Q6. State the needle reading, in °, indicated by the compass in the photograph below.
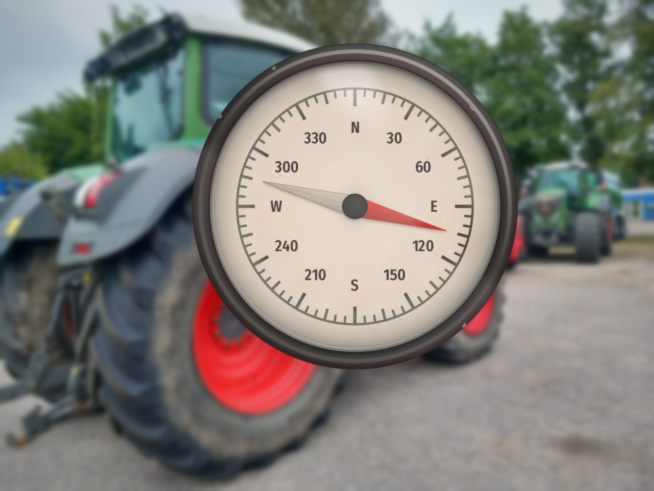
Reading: 105 °
